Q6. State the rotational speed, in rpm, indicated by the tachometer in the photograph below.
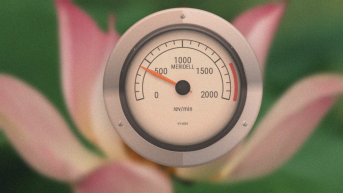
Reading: 400 rpm
